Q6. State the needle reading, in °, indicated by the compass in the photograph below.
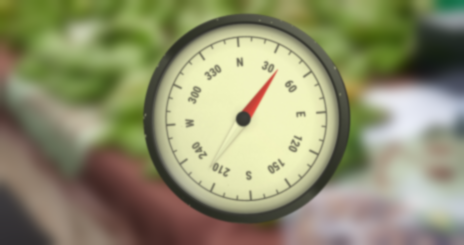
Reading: 40 °
